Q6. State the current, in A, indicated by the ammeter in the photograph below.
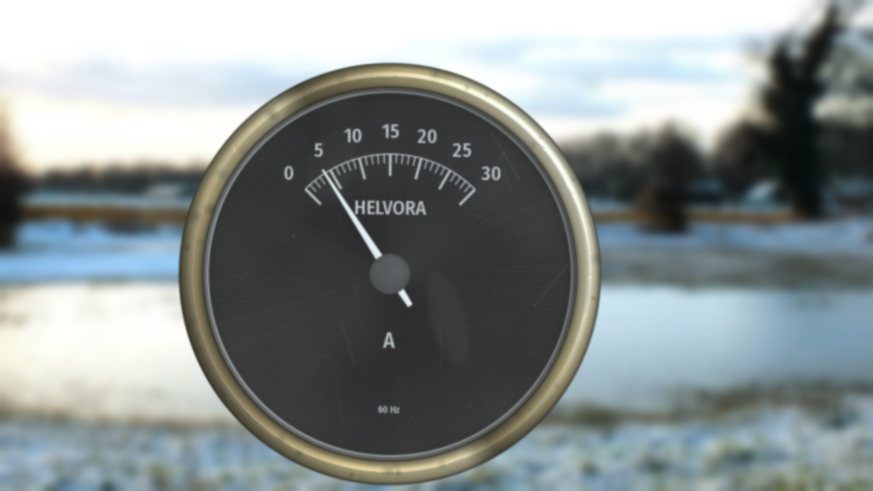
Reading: 4 A
